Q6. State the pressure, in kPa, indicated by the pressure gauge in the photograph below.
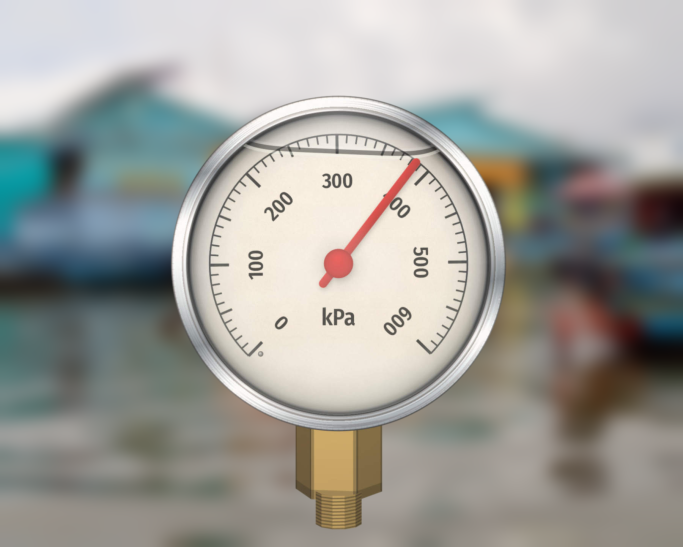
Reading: 385 kPa
